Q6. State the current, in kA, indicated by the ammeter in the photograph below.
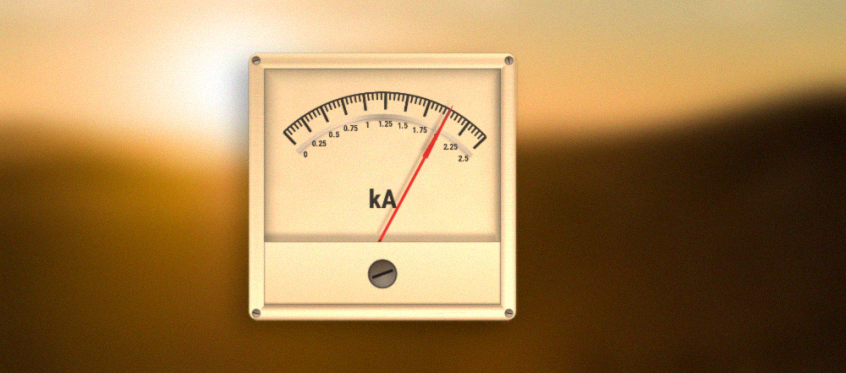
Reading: 2 kA
